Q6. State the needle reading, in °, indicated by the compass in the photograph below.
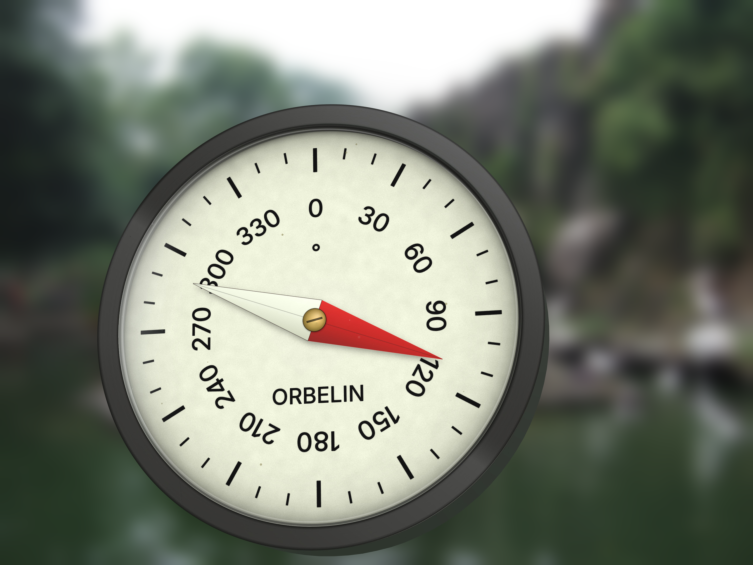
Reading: 110 °
